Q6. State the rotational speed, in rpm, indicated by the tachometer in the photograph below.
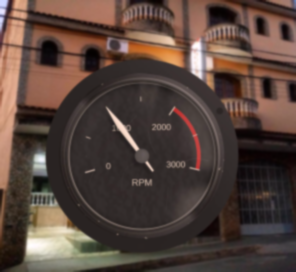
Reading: 1000 rpm
